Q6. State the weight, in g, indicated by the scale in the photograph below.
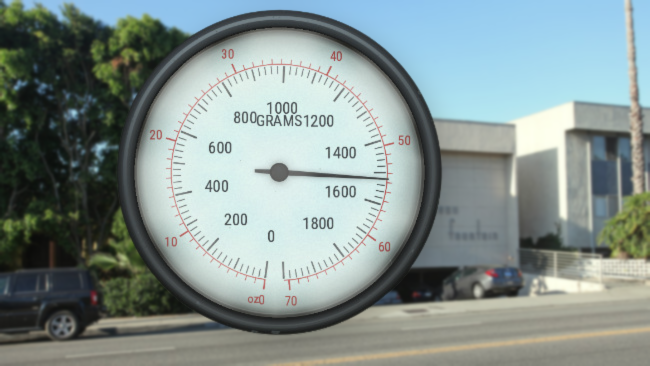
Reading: 1520 g
